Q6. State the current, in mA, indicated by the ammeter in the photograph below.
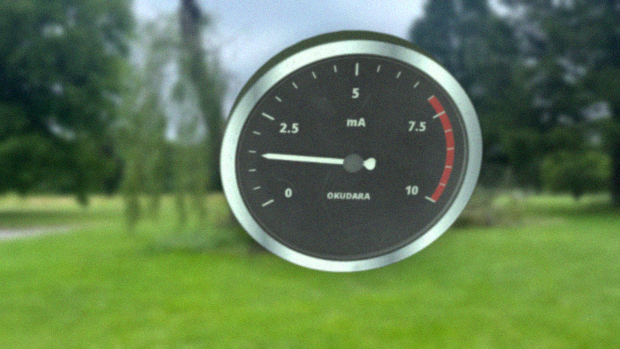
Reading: 1.5 mA
